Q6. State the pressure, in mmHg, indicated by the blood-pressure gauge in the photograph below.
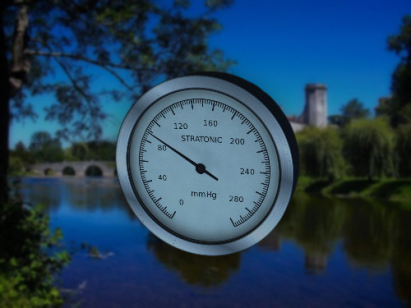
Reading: 90 mmHg
